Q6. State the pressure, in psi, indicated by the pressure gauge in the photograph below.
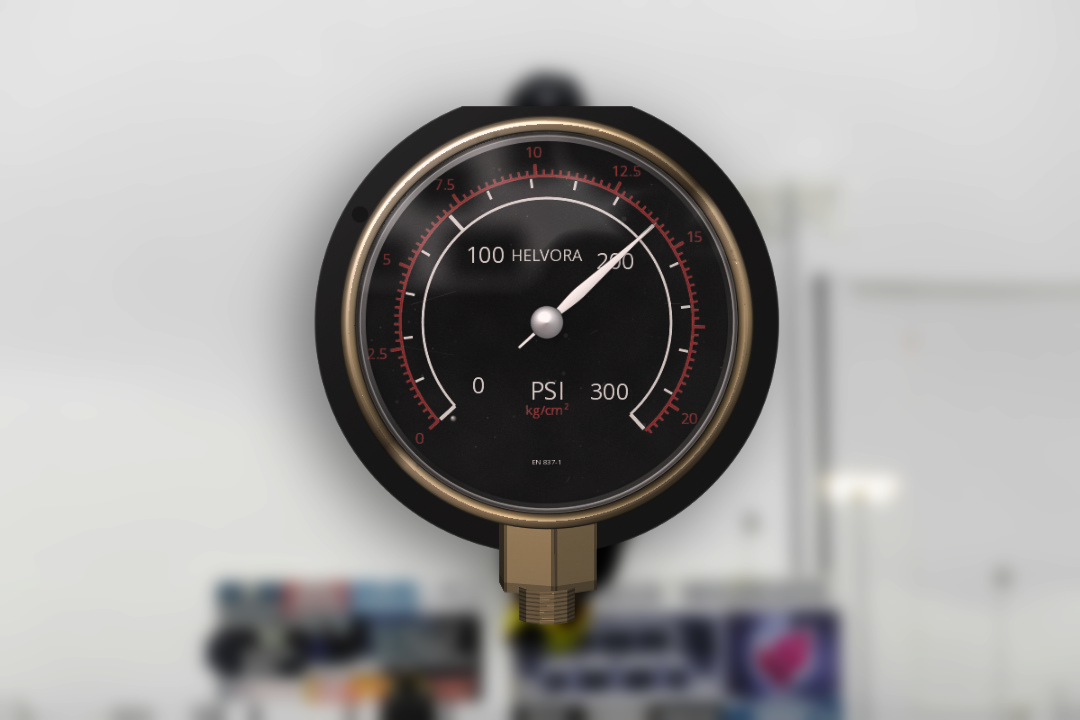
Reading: 200 psi
